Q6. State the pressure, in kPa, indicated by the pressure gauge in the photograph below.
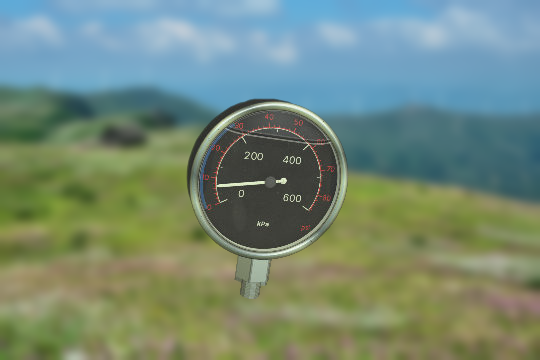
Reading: 50 kPa
